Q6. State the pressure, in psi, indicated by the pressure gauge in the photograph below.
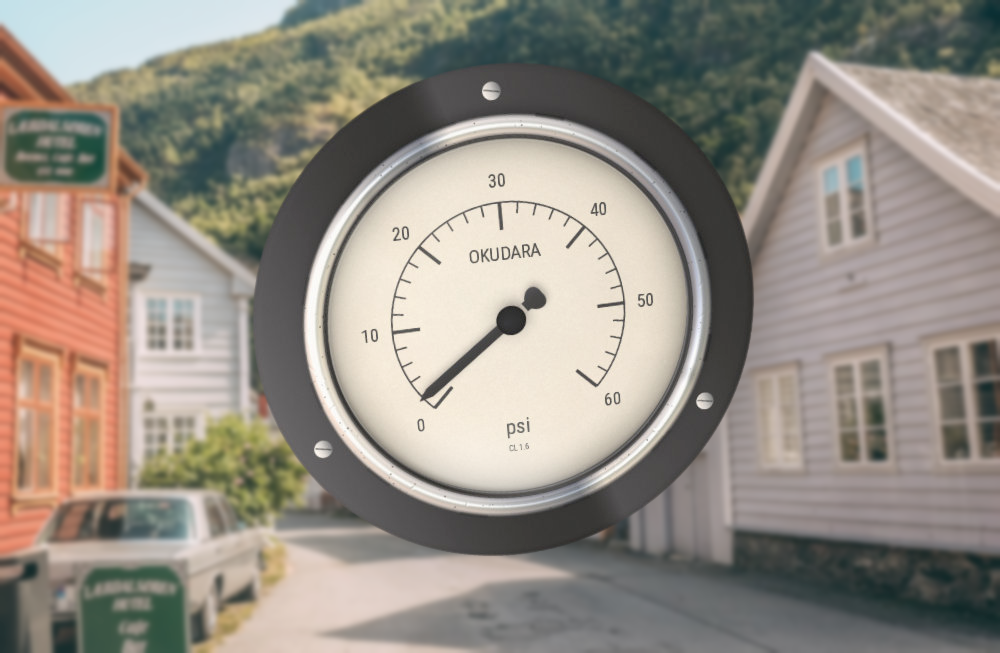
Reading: 2 psi
